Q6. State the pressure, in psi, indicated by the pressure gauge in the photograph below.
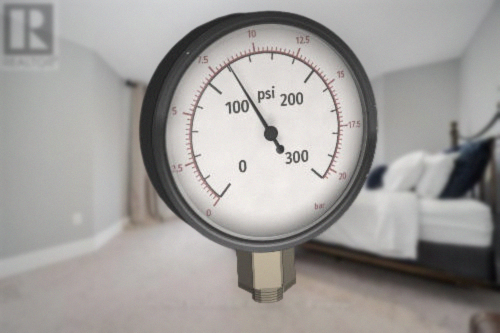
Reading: 120 psi
